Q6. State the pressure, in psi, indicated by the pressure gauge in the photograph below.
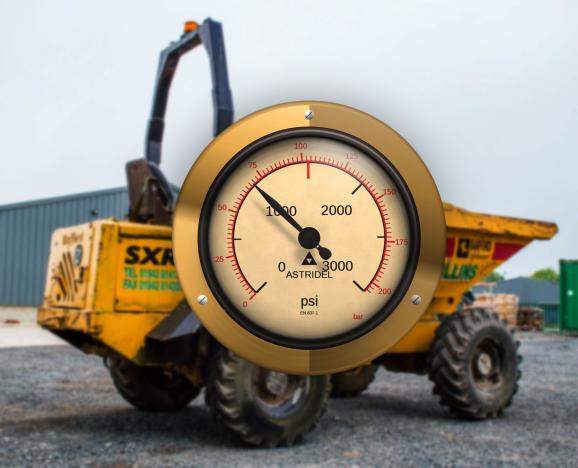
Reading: 1000 psi
